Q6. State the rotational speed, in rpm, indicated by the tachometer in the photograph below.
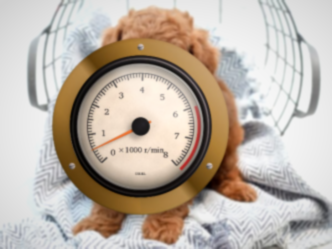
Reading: 500 rpm
